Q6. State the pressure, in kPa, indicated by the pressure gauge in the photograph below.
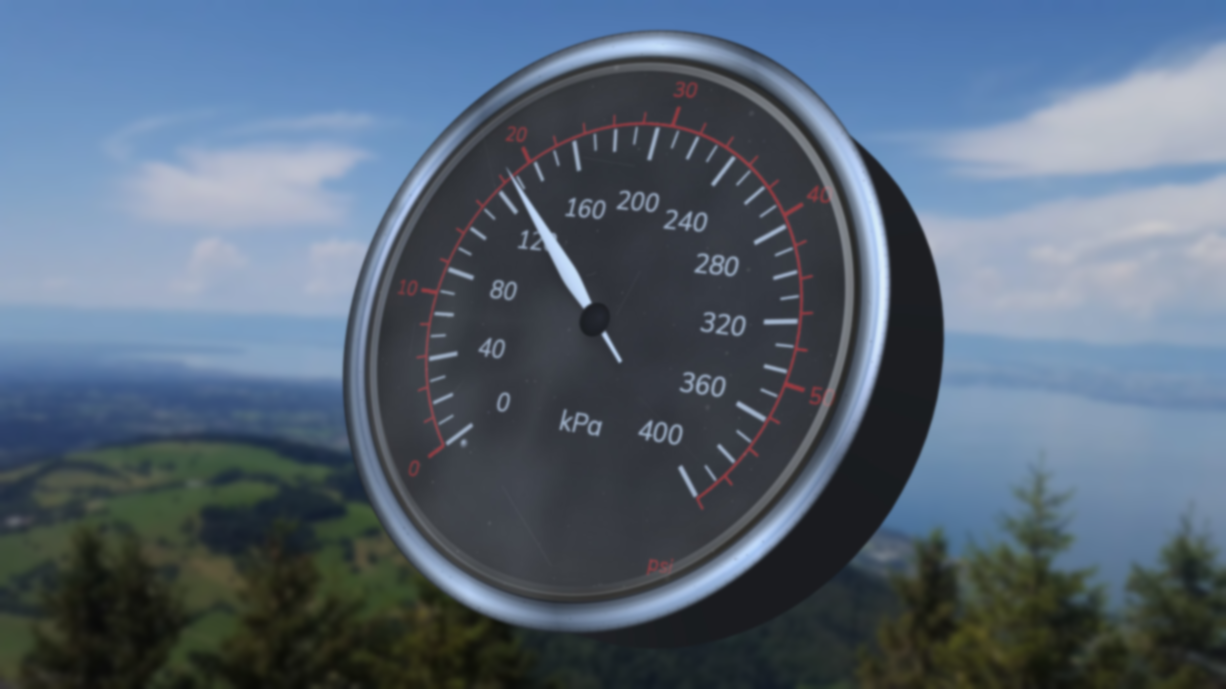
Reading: 130 kPa
